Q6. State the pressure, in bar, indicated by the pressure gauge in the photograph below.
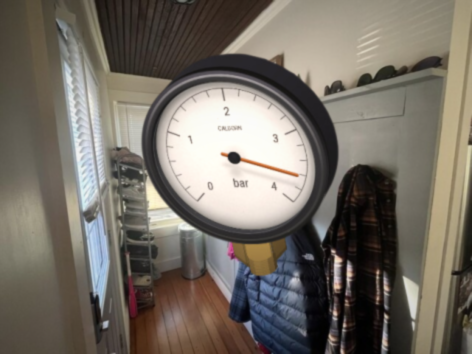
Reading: 3.6 bar
